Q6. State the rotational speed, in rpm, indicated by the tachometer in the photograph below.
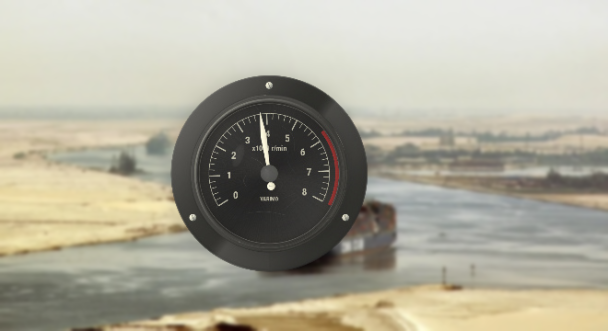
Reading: 3800 rpm
